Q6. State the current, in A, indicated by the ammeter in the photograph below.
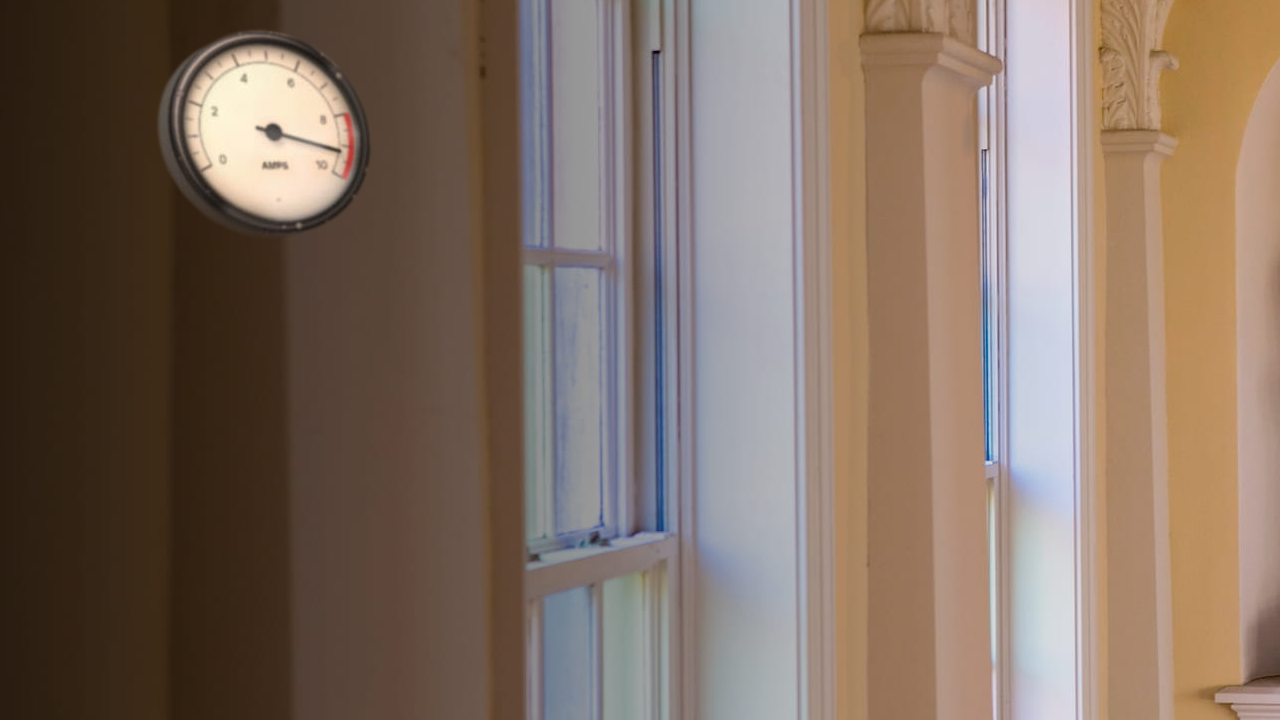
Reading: 9.25 A
